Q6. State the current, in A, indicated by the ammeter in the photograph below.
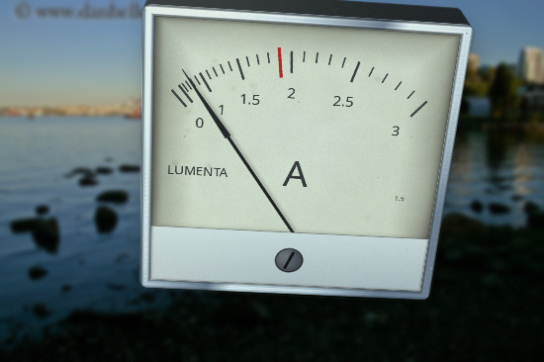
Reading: 0.8 A
